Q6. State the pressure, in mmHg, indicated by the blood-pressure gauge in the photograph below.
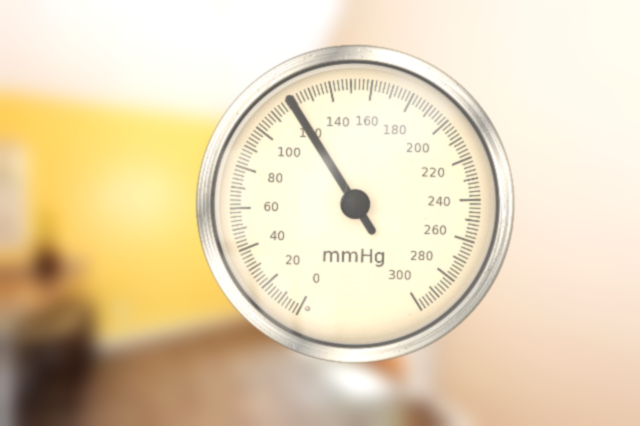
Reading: 120 mmHg
